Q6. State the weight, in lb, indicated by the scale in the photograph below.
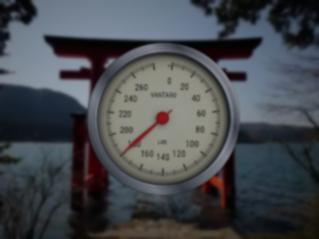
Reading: 180 lb
